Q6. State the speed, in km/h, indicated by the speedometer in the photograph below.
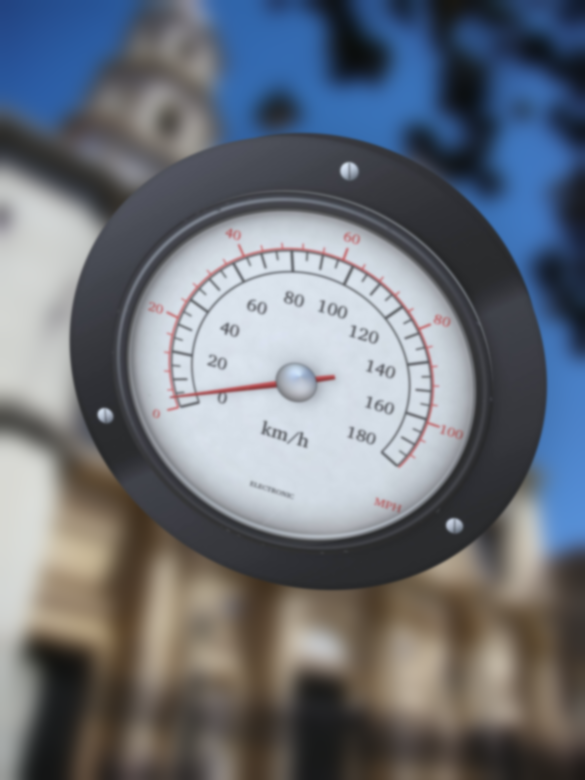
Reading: 5 km/h
